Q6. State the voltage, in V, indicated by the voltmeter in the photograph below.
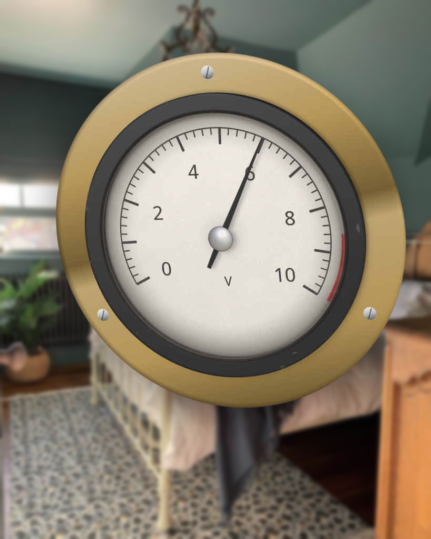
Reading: 6 V
